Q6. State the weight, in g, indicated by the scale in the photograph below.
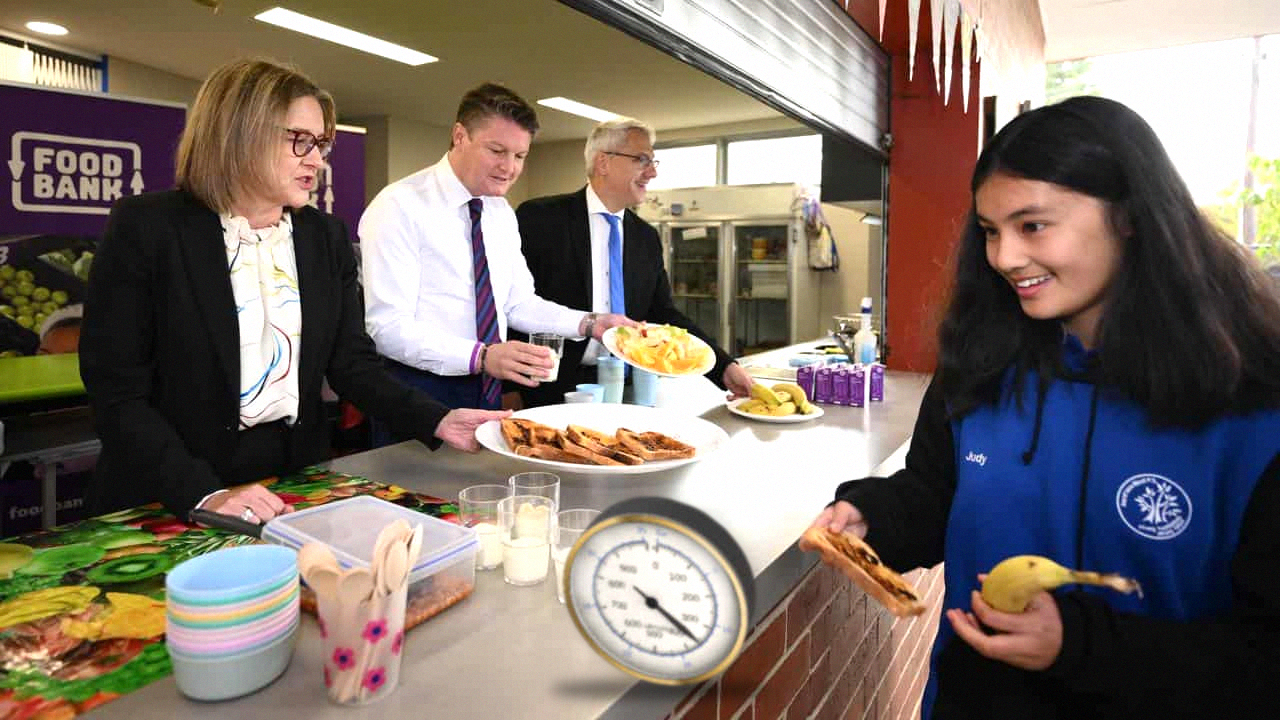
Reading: 350 g
